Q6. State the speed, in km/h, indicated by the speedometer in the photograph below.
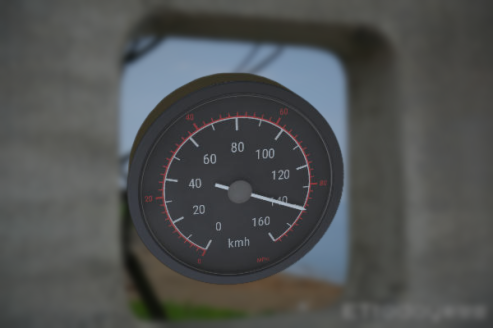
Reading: 140 km/h
